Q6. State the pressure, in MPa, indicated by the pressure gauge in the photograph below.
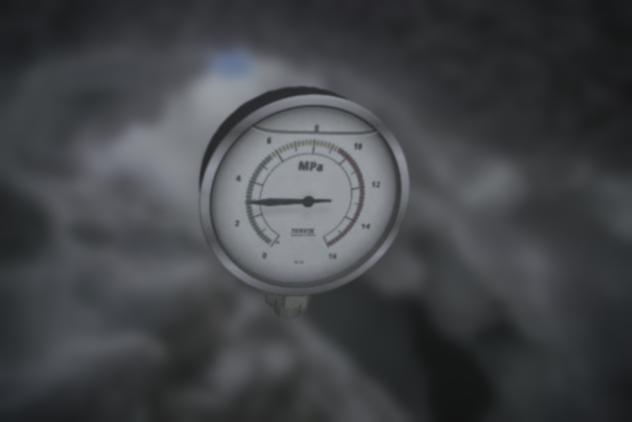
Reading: 3 MPa
